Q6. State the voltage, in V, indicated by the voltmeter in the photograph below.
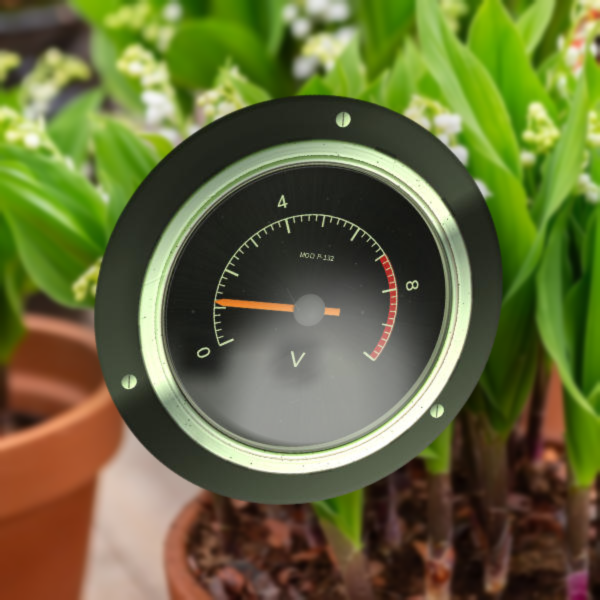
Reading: 1.2 V
